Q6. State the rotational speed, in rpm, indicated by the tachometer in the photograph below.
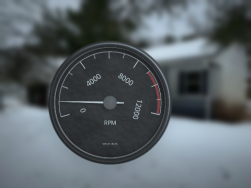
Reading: 1000 rpm
